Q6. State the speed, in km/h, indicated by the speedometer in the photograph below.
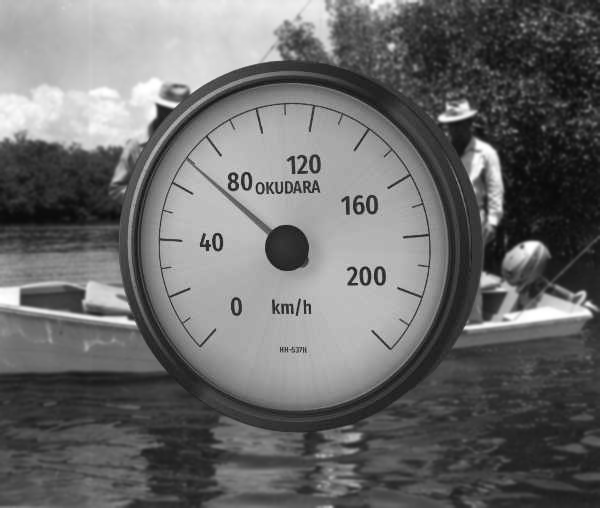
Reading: 70 km/h
